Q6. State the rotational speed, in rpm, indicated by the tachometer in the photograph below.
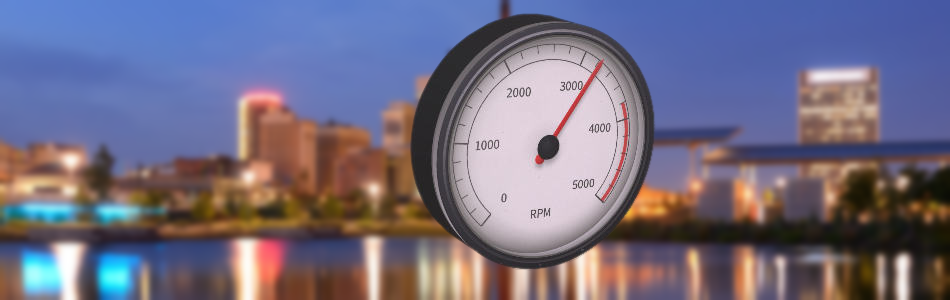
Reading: 3200 rpm
